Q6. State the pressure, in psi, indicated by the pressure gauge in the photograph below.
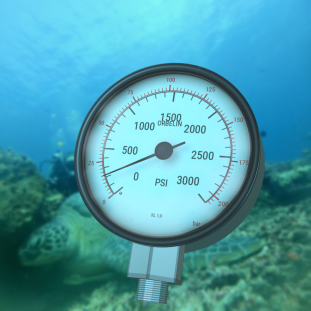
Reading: 200 psi
